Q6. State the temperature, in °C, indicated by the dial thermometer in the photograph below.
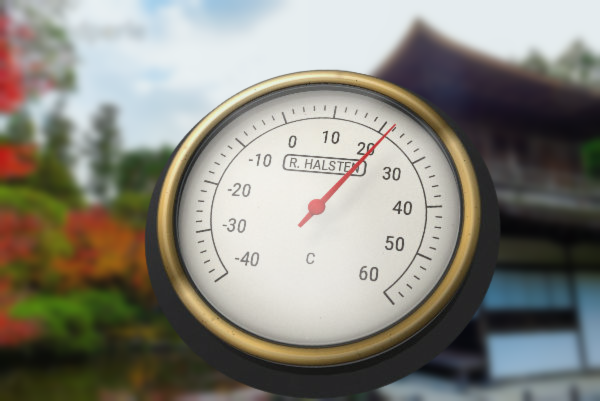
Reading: 22 °C
